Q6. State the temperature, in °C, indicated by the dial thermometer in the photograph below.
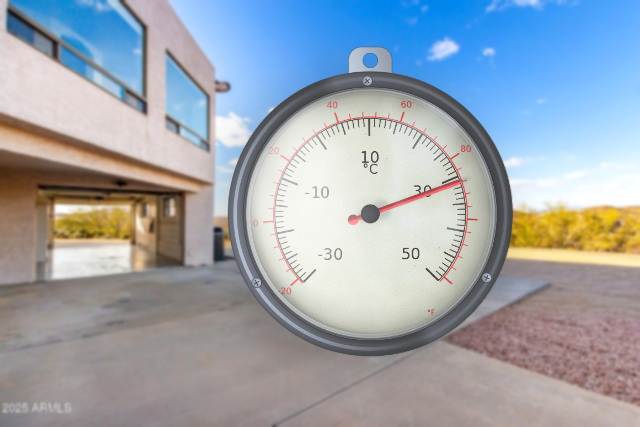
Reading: 31 °C
